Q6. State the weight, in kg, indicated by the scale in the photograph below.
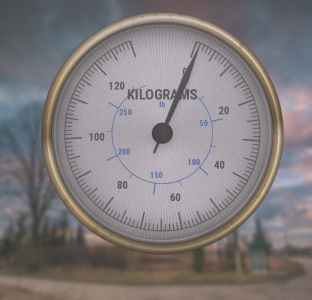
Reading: 1 kg
